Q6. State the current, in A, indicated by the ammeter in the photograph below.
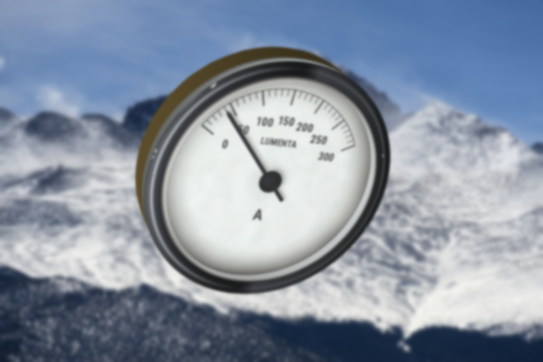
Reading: 40 A
